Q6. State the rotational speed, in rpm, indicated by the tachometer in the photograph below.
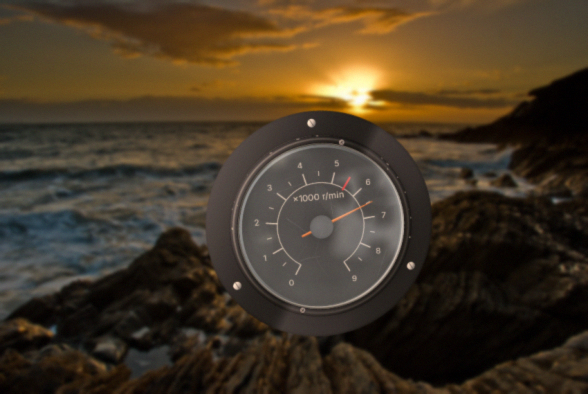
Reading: 6500 rpm
